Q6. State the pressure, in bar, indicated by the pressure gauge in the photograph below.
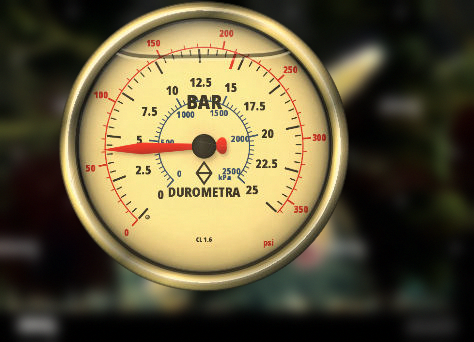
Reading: 4.25 bar
